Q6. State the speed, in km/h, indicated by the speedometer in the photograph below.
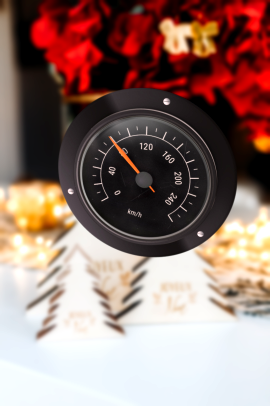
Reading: 80 km/h
